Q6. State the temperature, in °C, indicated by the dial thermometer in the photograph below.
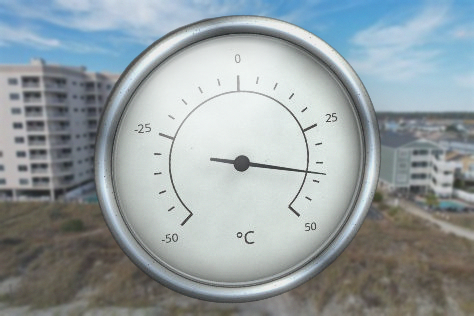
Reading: 37.5 °C
